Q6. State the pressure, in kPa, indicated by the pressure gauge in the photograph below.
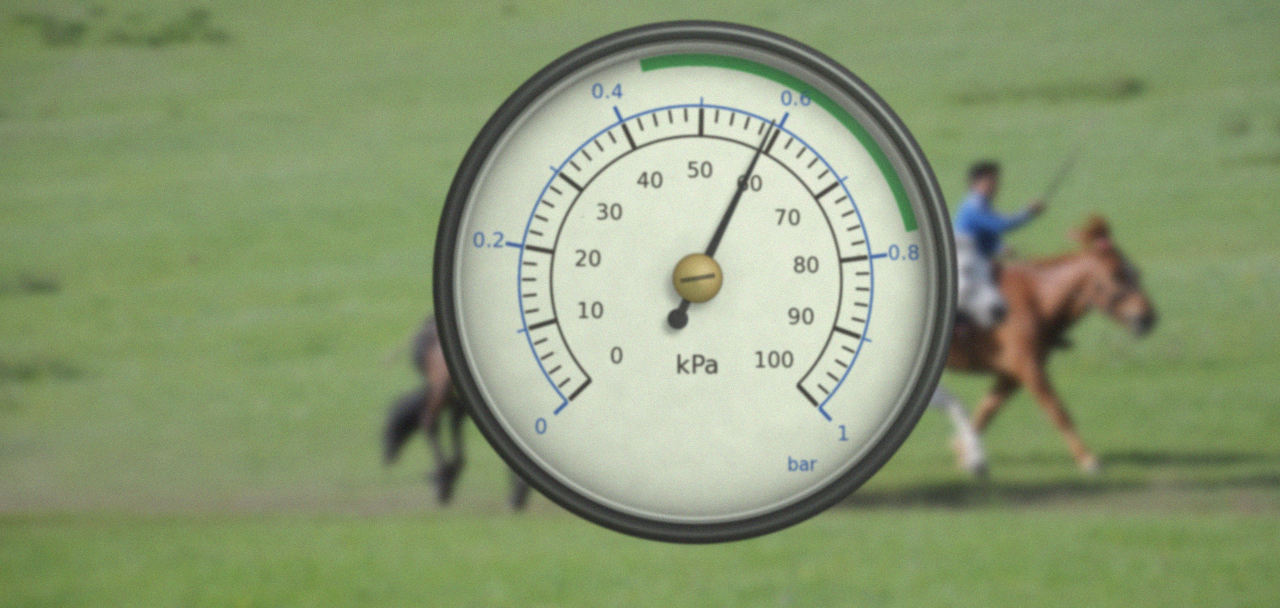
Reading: 59 kPa
